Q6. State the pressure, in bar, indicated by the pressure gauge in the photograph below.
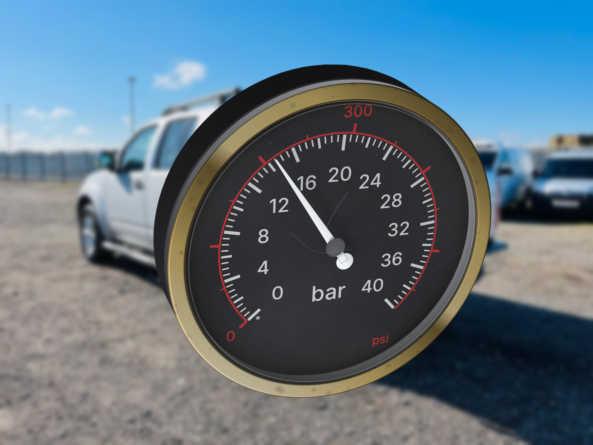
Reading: 14.5 bar
